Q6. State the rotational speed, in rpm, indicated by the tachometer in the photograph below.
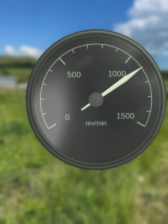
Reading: 1100 rpm
